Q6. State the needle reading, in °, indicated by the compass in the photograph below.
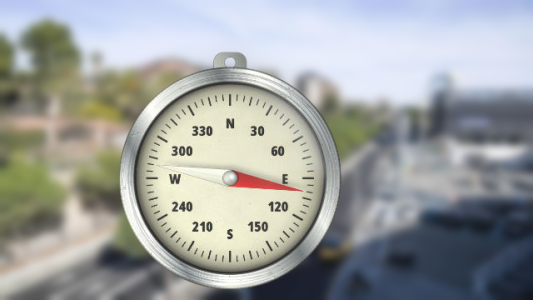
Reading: 100 °
